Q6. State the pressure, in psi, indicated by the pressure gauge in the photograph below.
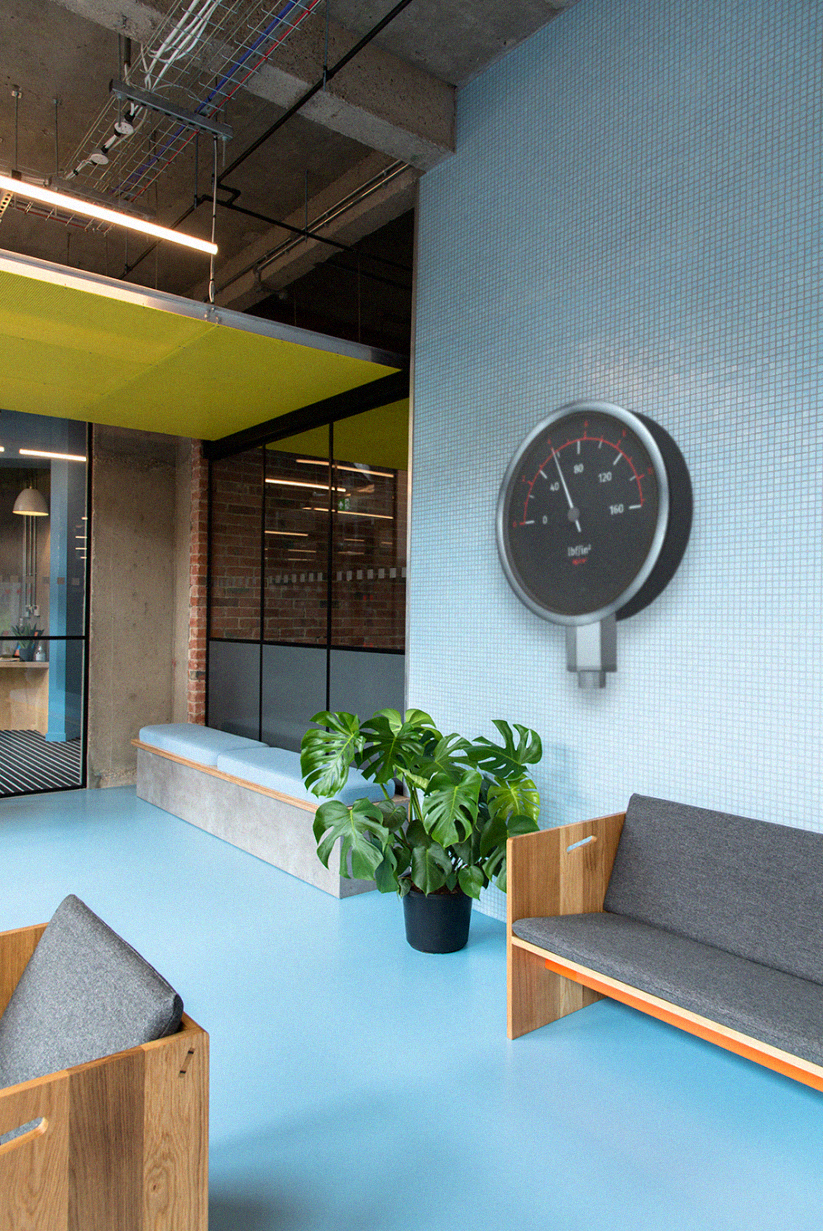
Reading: 60 psi
